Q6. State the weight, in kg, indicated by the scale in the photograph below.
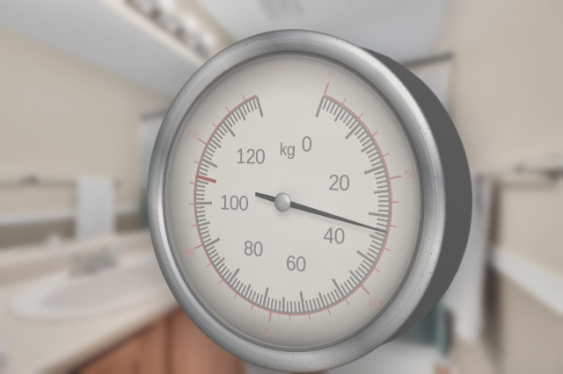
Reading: 33 kg
